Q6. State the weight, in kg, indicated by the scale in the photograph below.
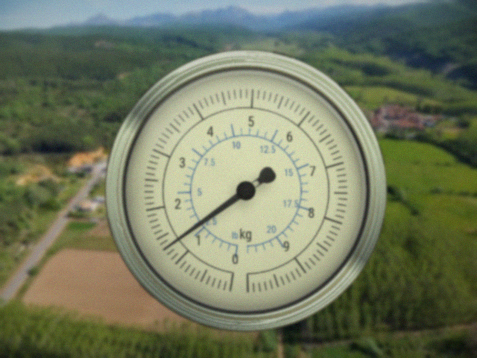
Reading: 1.3 kg
